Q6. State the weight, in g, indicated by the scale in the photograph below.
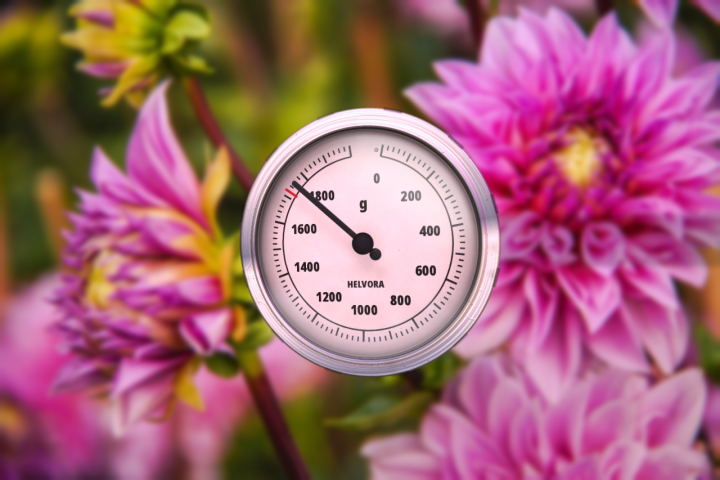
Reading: 1760 g
